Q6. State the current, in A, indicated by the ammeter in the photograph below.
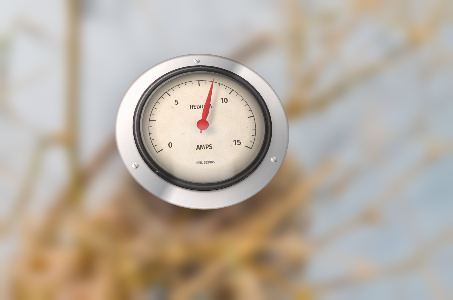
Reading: 8.5 A
